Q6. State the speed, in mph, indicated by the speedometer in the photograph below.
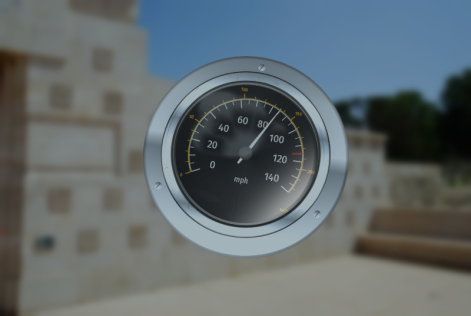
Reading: 85 mph
